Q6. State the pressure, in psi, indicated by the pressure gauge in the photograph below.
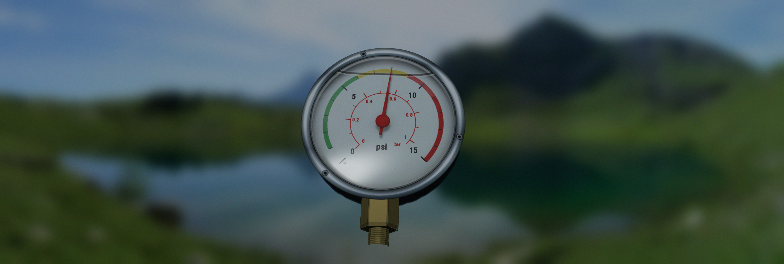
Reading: 8 psi
